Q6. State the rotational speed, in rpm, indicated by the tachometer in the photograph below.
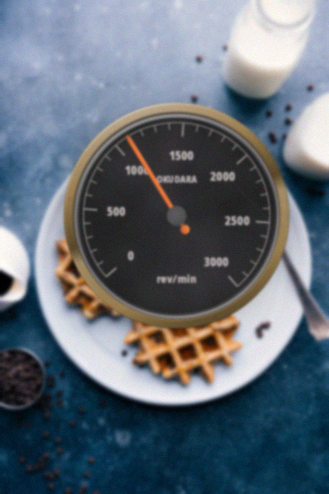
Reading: 1100 rpm
